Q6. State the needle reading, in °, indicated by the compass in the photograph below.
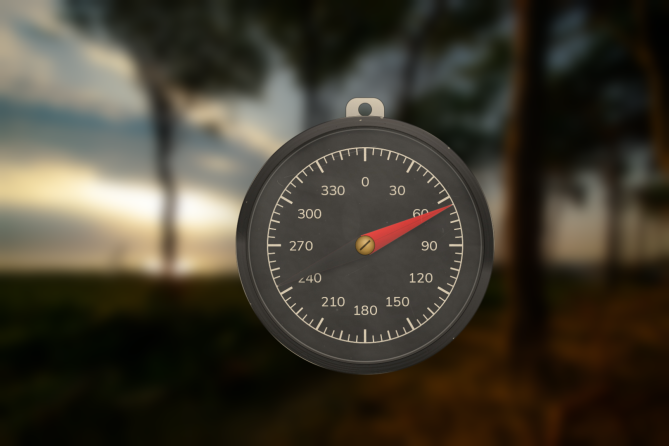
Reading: 65 °
